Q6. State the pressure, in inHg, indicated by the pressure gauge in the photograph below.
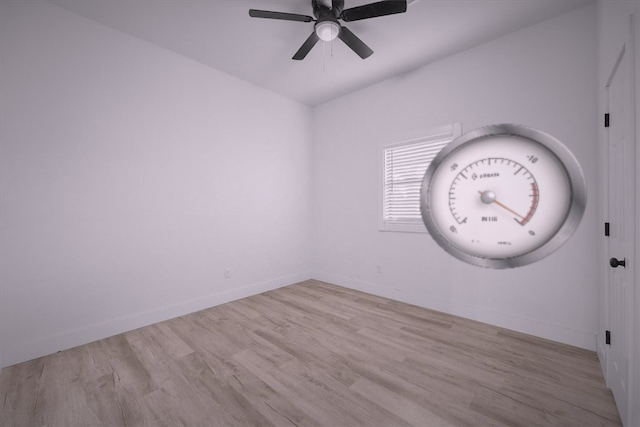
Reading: -1 inHg
